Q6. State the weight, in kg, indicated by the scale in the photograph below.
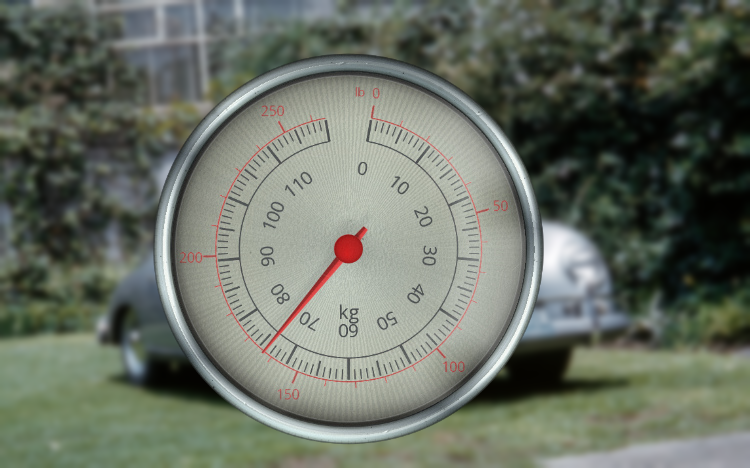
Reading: 74 kg
